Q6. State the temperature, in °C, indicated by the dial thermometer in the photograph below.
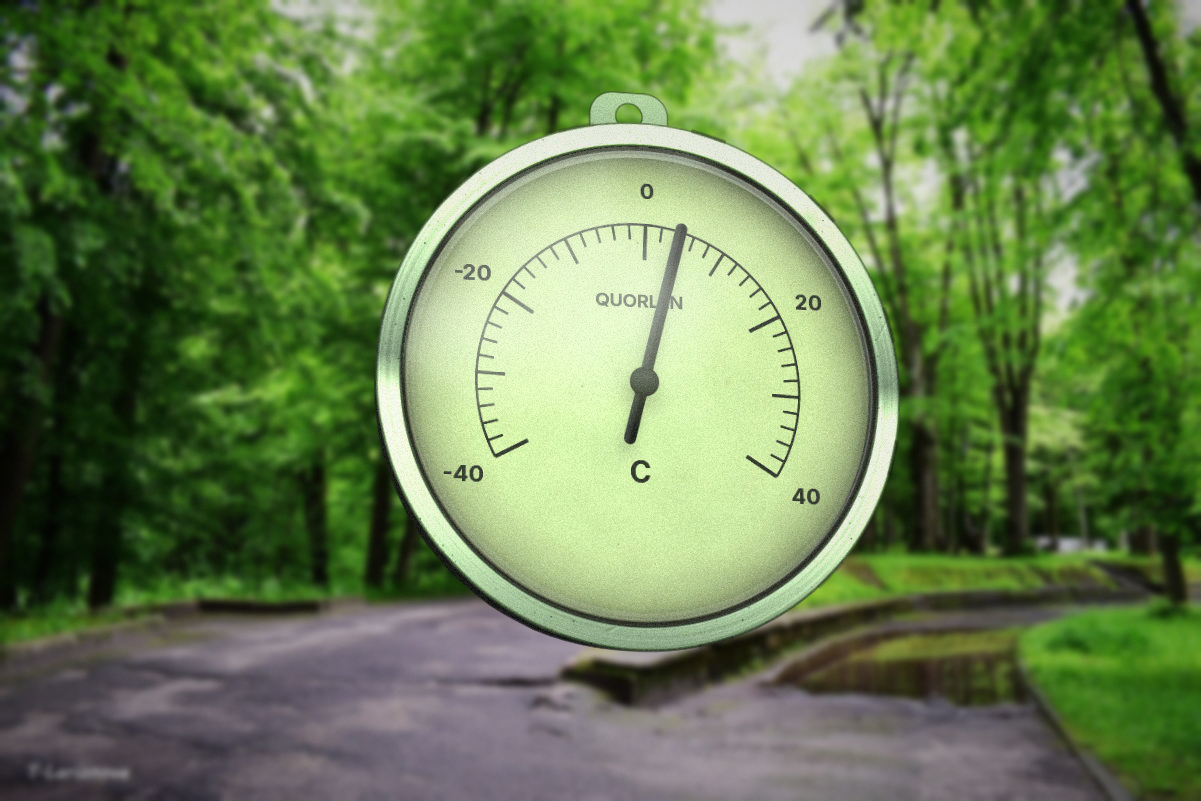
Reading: 4 °C
